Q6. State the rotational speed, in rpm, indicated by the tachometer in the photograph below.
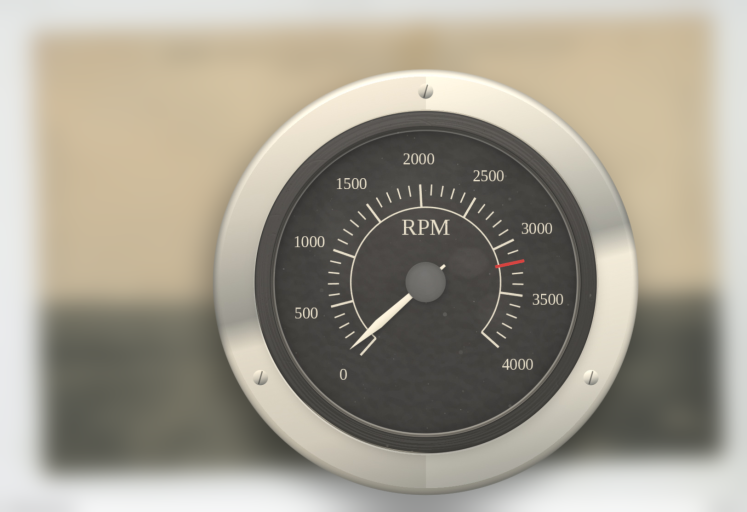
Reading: 100 rpm
